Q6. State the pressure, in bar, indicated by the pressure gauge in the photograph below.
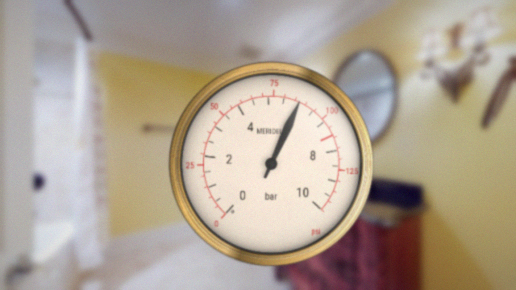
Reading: 6 bar
